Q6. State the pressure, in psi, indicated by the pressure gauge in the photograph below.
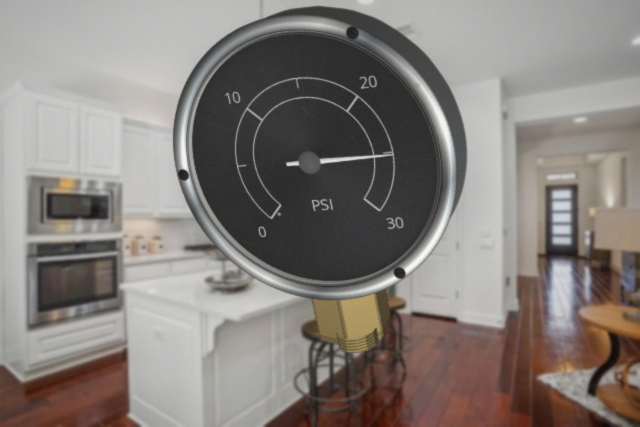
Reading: 25 psi
